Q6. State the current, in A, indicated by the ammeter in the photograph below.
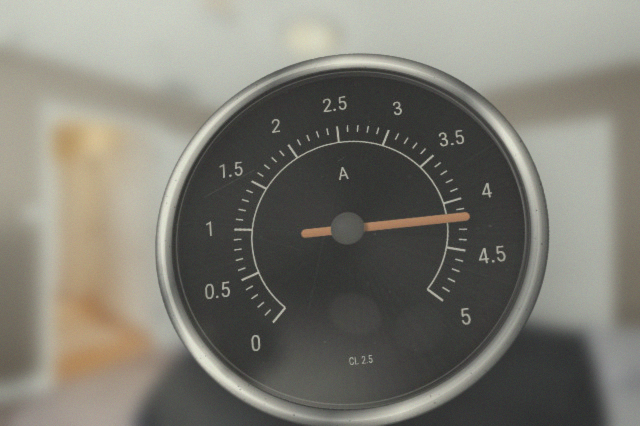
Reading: 4.2 A
